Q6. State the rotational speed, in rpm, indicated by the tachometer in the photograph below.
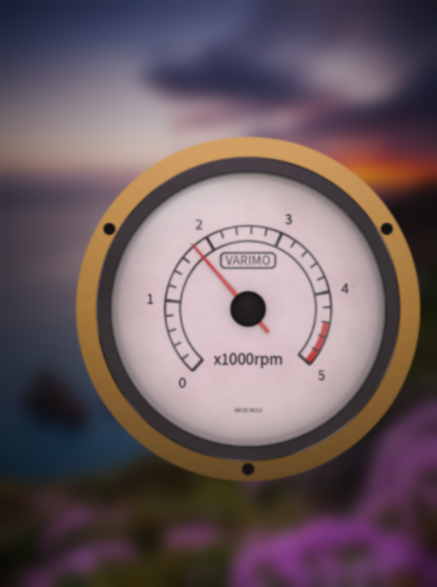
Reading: 1800 rpm
